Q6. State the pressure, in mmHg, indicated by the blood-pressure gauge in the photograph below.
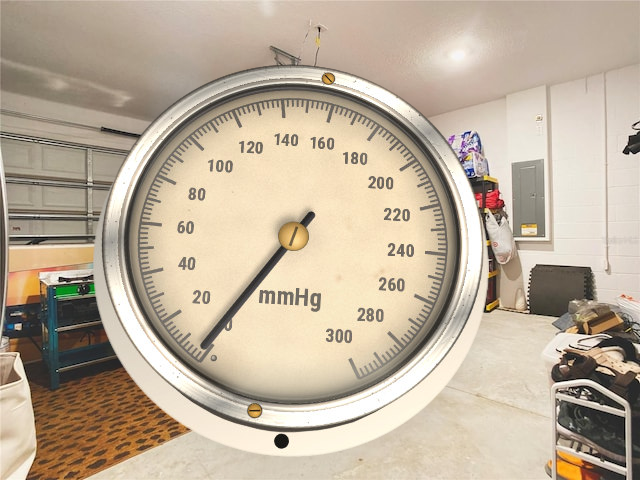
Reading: 2 mmHg
